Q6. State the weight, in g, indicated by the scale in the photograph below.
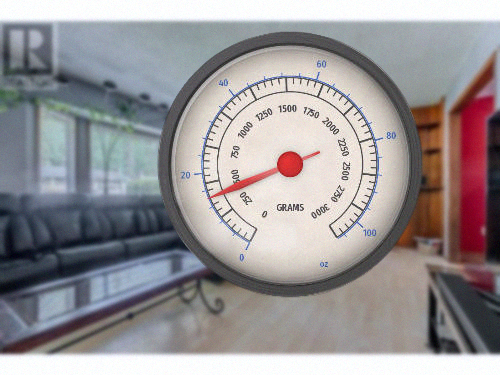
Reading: 400 g
